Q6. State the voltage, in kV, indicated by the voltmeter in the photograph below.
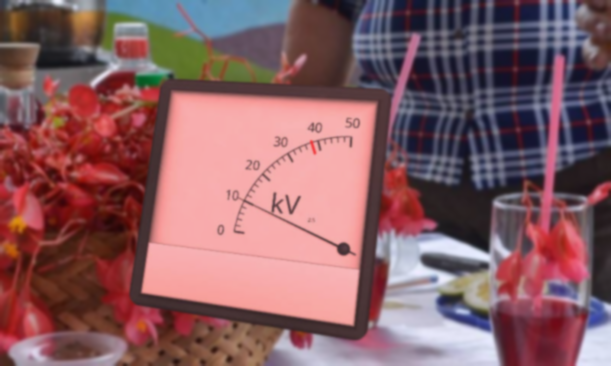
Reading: 10 kV
